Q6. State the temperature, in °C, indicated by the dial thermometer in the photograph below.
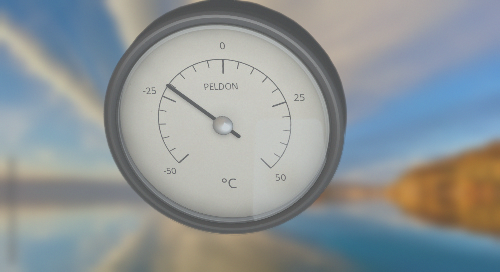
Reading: -20 °C
